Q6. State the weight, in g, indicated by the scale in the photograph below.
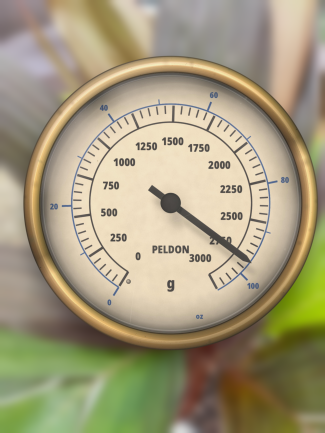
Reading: 2750 g
